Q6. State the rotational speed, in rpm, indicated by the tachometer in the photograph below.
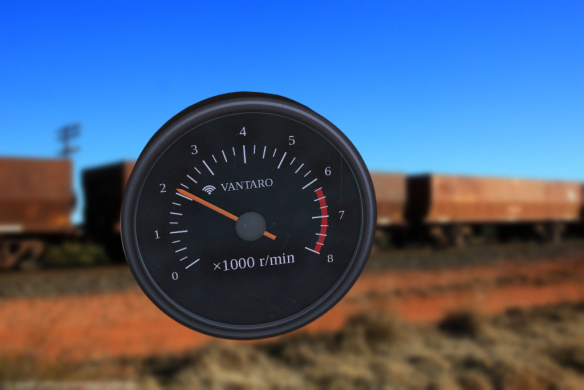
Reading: 2125 rpm
